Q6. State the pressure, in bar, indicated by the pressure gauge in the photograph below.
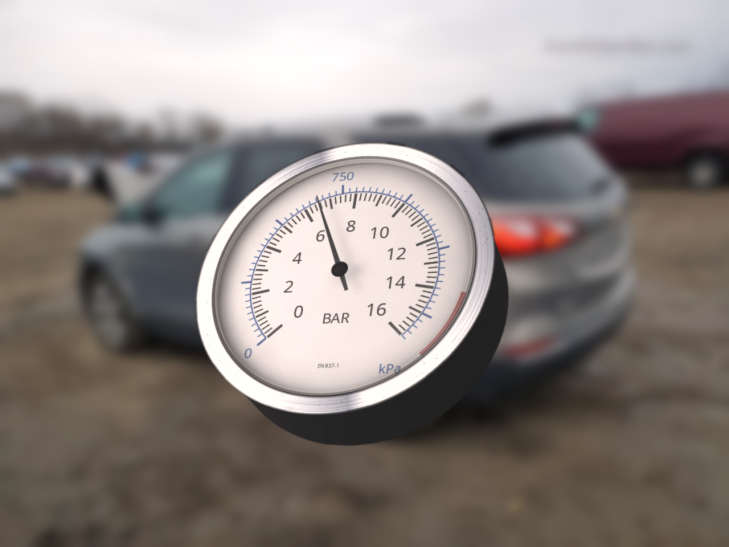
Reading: 6.6 bar
